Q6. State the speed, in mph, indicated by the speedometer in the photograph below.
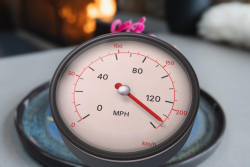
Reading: 135 mph
